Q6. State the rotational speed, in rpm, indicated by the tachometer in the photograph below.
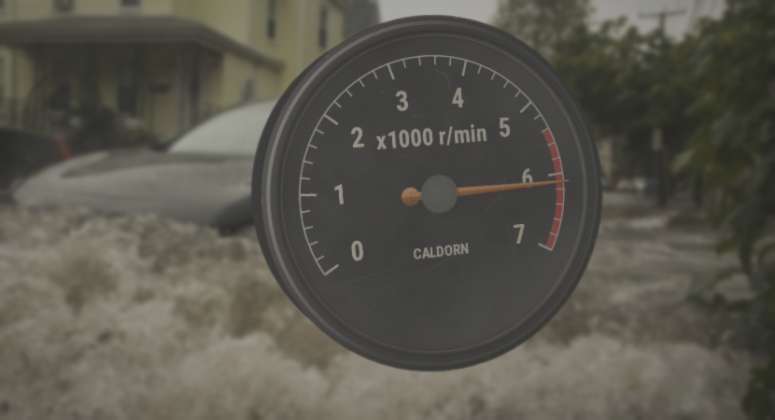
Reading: 6100 rpm
